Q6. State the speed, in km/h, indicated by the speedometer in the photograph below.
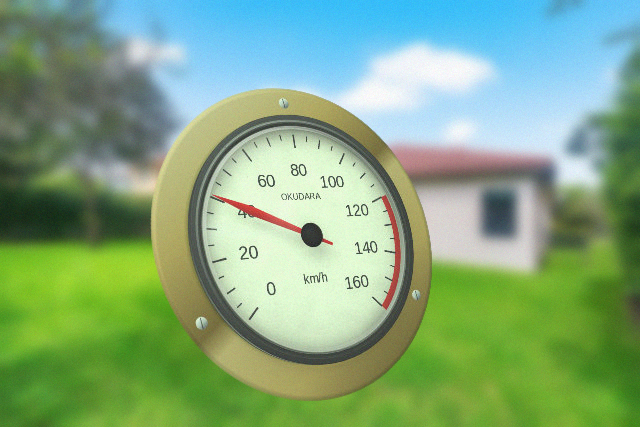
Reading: 40 km/h
